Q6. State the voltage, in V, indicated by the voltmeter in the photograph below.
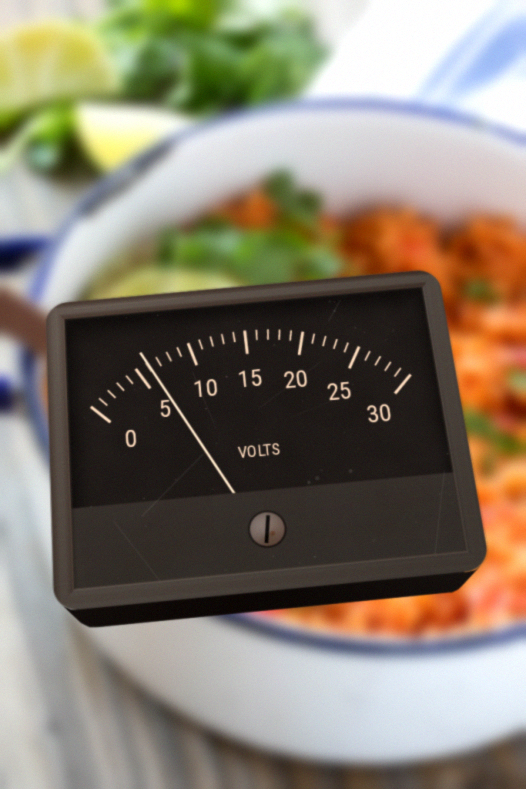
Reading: 6 V
